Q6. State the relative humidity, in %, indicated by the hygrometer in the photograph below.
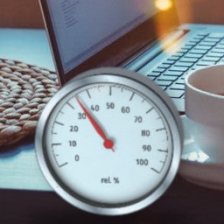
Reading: 35 %
